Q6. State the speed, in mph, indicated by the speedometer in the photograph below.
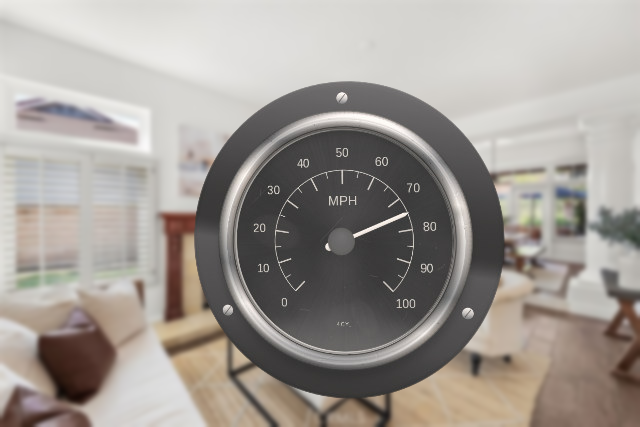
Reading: 75 mph
